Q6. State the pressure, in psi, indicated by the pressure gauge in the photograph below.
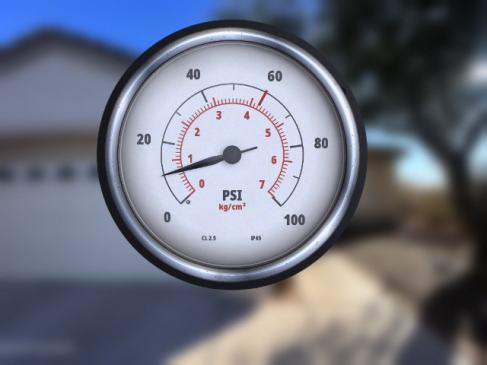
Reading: 10 psi
